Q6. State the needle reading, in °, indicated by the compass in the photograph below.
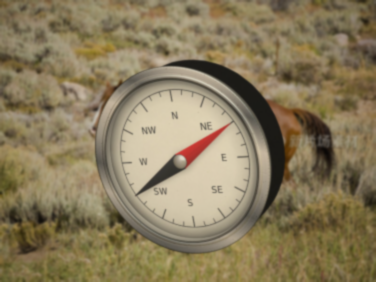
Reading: 60 °
